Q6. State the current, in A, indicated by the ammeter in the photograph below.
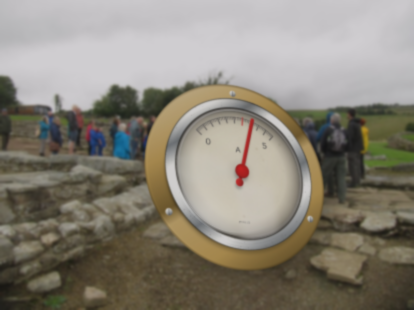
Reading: 3.5 A
